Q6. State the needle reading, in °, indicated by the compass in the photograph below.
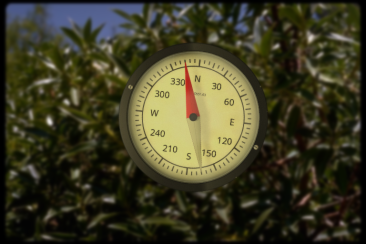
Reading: 345 °
